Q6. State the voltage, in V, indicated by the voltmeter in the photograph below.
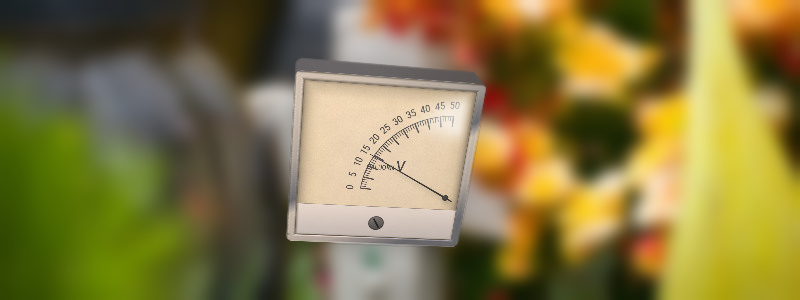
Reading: 15 V
